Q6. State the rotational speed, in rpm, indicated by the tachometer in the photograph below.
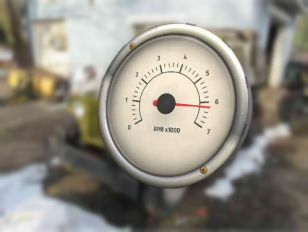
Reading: 6200 rpm
